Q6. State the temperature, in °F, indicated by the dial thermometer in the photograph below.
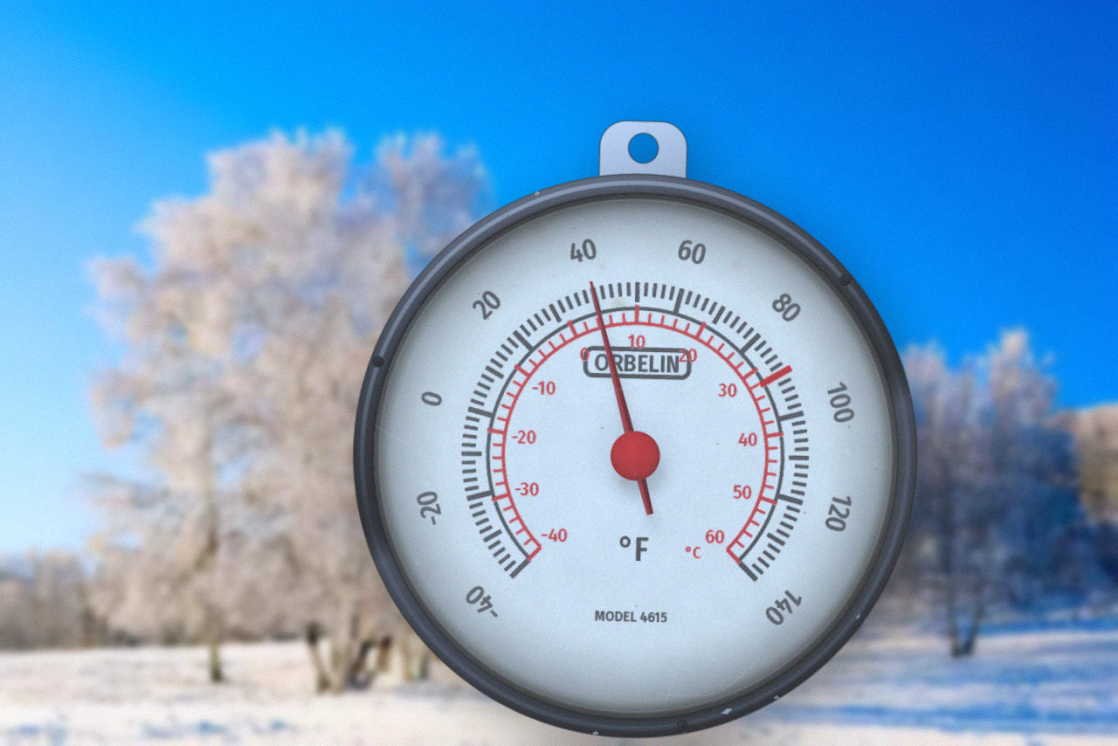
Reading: 40 °F
